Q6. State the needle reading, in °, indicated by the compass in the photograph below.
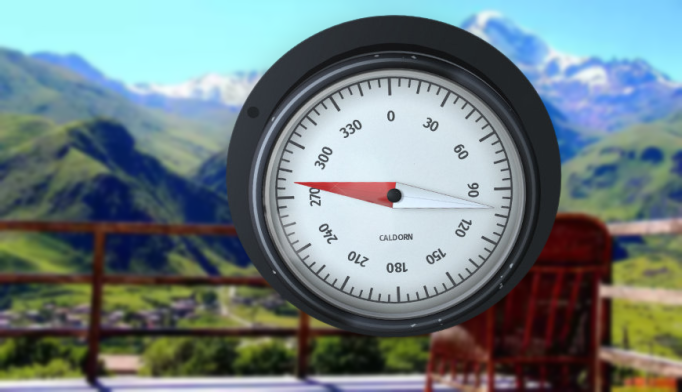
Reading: 280 °
